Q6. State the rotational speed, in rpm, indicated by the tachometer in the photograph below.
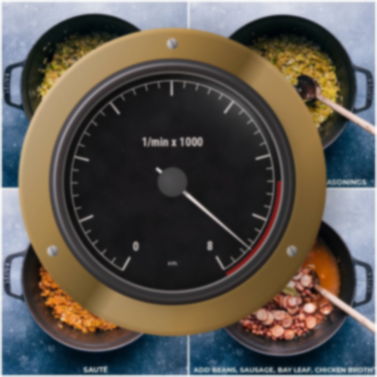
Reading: 7500 rpm
